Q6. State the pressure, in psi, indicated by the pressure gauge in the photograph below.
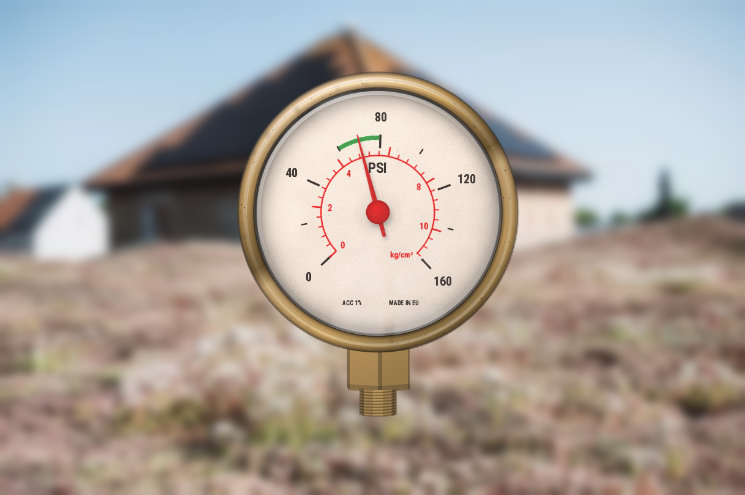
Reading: 70 psi
